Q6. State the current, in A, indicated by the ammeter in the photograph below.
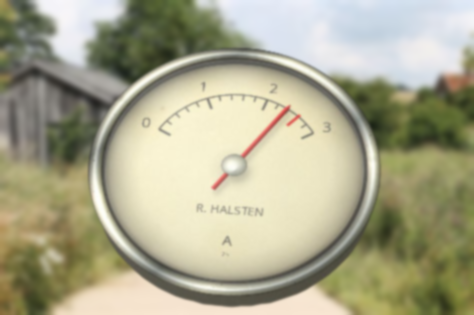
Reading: 2.4 A
